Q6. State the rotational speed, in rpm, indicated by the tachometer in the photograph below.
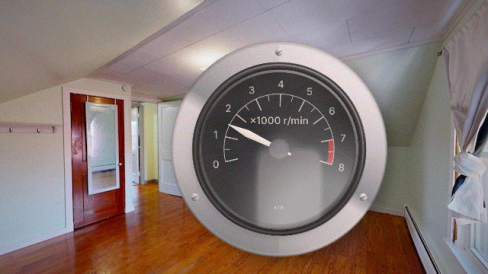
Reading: 1500 rpm
